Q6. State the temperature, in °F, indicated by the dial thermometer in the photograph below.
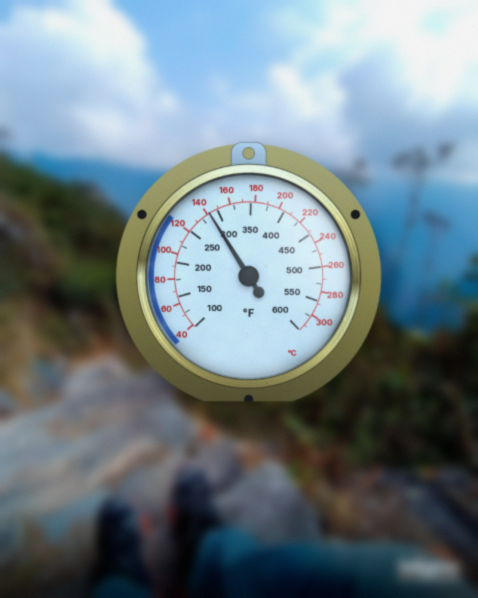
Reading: 287.5 °F
